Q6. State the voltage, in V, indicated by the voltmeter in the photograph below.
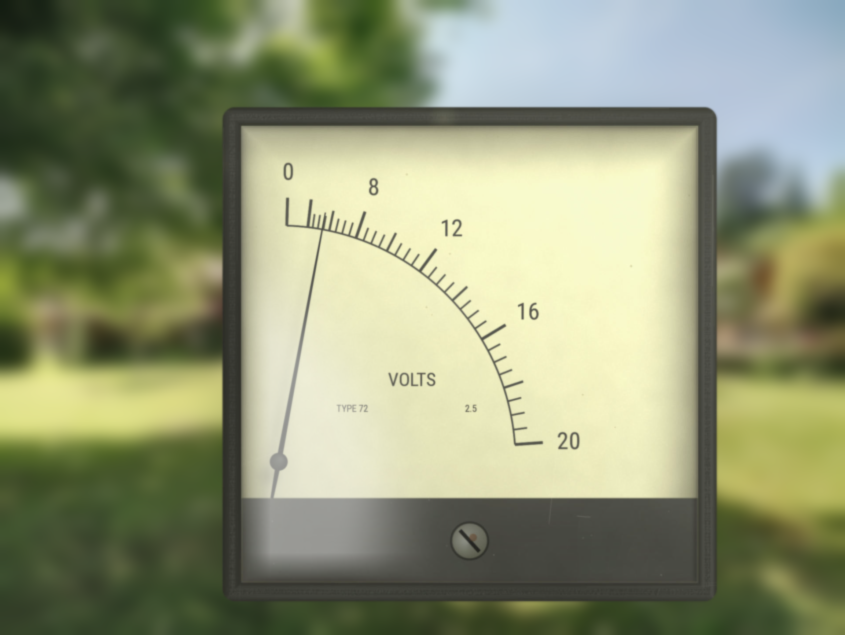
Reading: 5.5 V
